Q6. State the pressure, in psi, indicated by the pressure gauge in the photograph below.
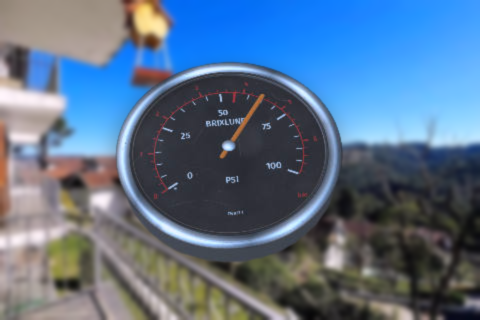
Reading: 65 psi
